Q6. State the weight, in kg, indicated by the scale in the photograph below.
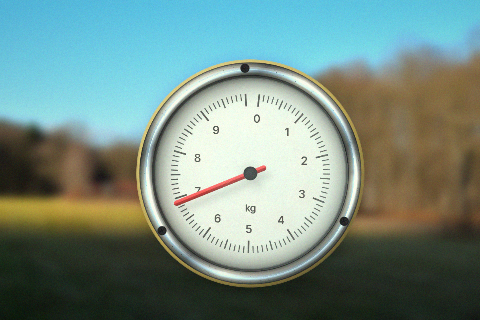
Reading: 6.9 kg
